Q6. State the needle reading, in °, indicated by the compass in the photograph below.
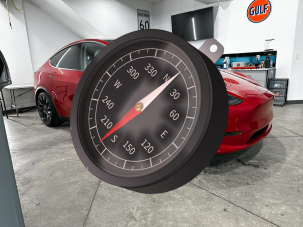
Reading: 190 °
